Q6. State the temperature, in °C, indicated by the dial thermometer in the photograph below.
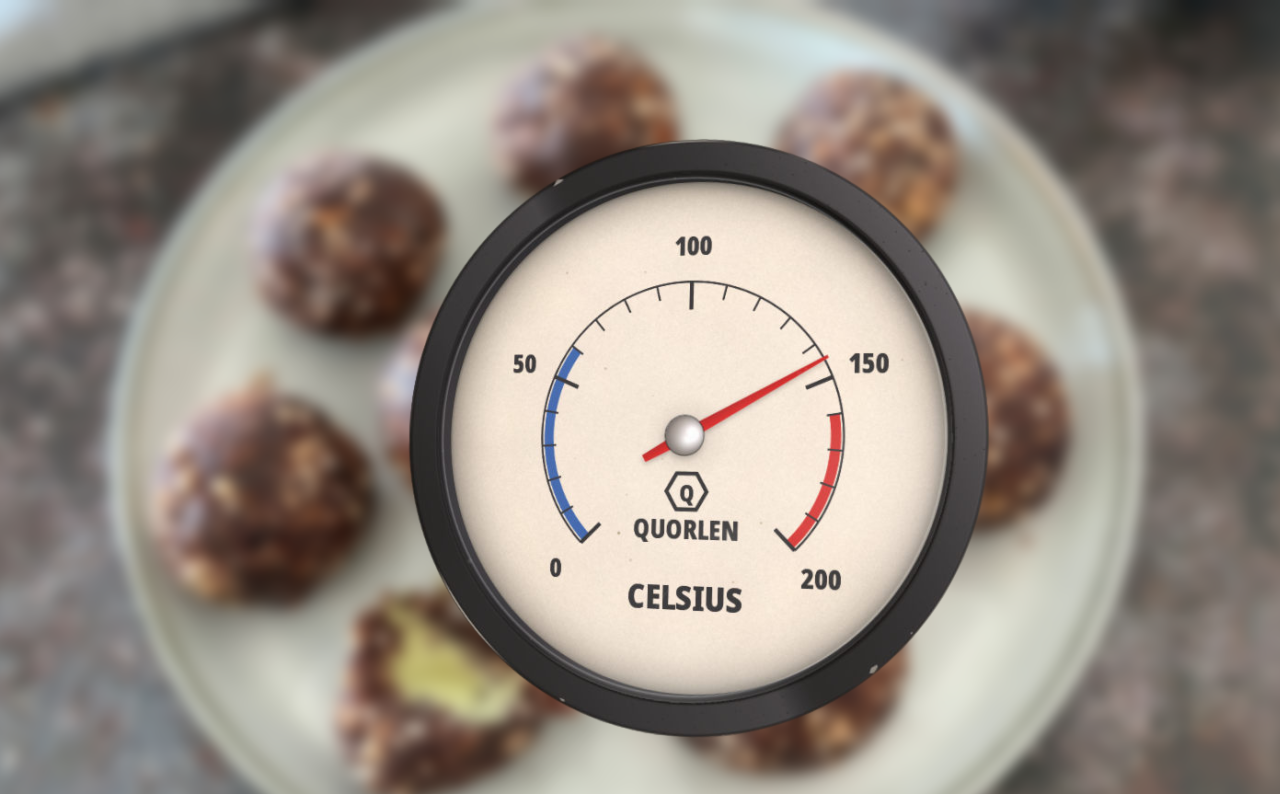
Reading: 145 °C
